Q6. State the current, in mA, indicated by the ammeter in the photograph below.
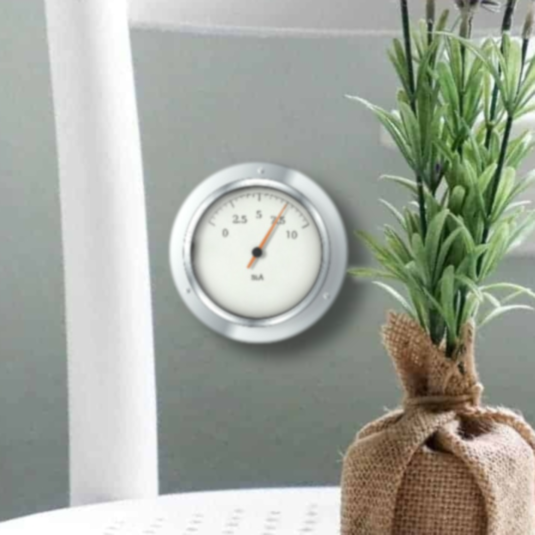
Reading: 7.5 mA
